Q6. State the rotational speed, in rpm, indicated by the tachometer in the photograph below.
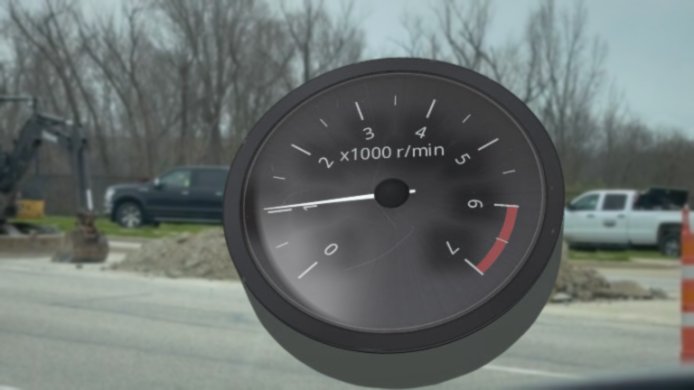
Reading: 1000 rpm
